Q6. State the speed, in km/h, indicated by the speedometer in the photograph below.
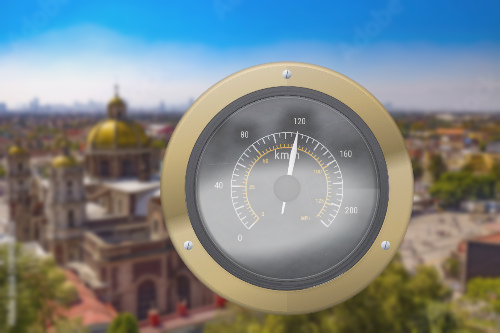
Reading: 120 km/h
